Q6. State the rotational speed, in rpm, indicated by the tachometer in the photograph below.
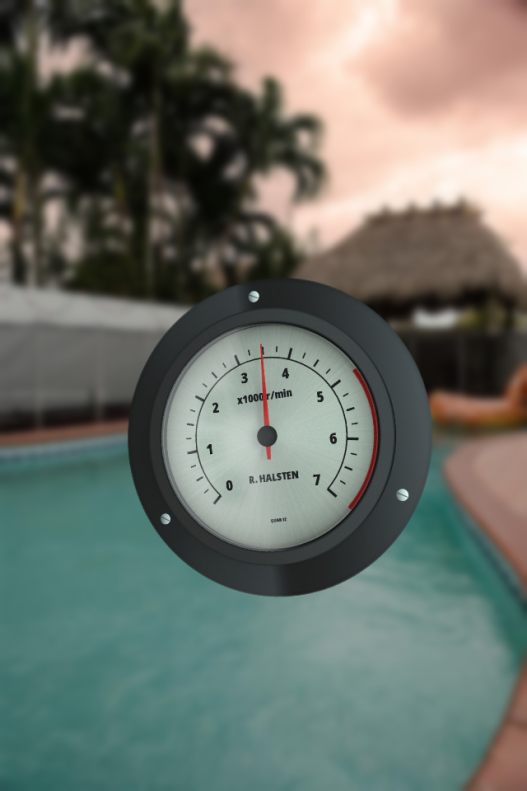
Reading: 3500 rpm
